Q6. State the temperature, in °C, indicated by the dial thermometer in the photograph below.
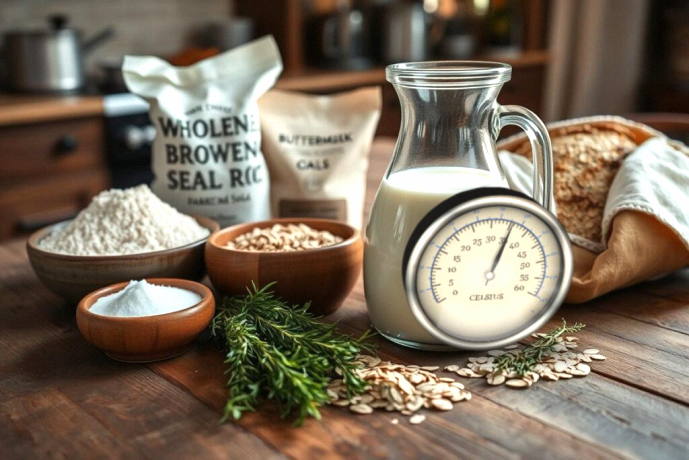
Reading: 35 °C
